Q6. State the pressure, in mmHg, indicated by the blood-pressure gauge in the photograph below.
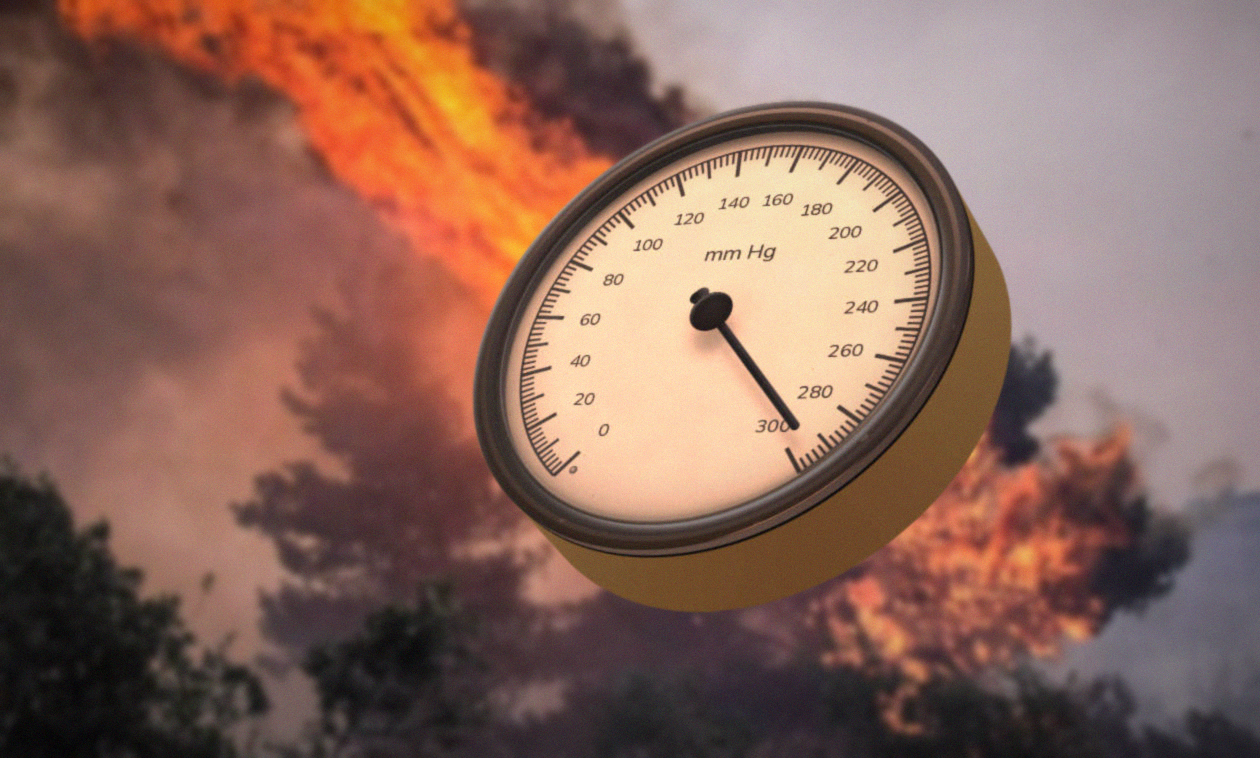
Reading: 294 mmHg
